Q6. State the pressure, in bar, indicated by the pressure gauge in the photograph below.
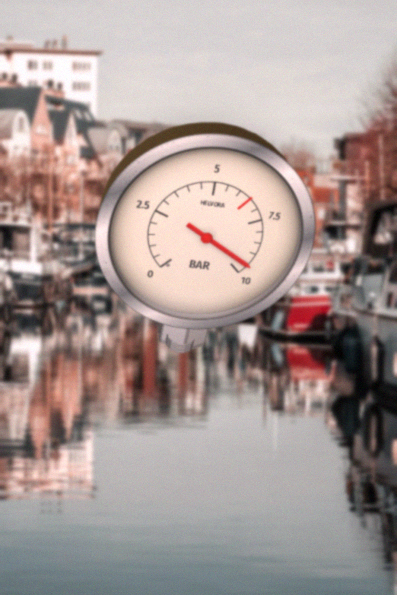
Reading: 9.5 bar
